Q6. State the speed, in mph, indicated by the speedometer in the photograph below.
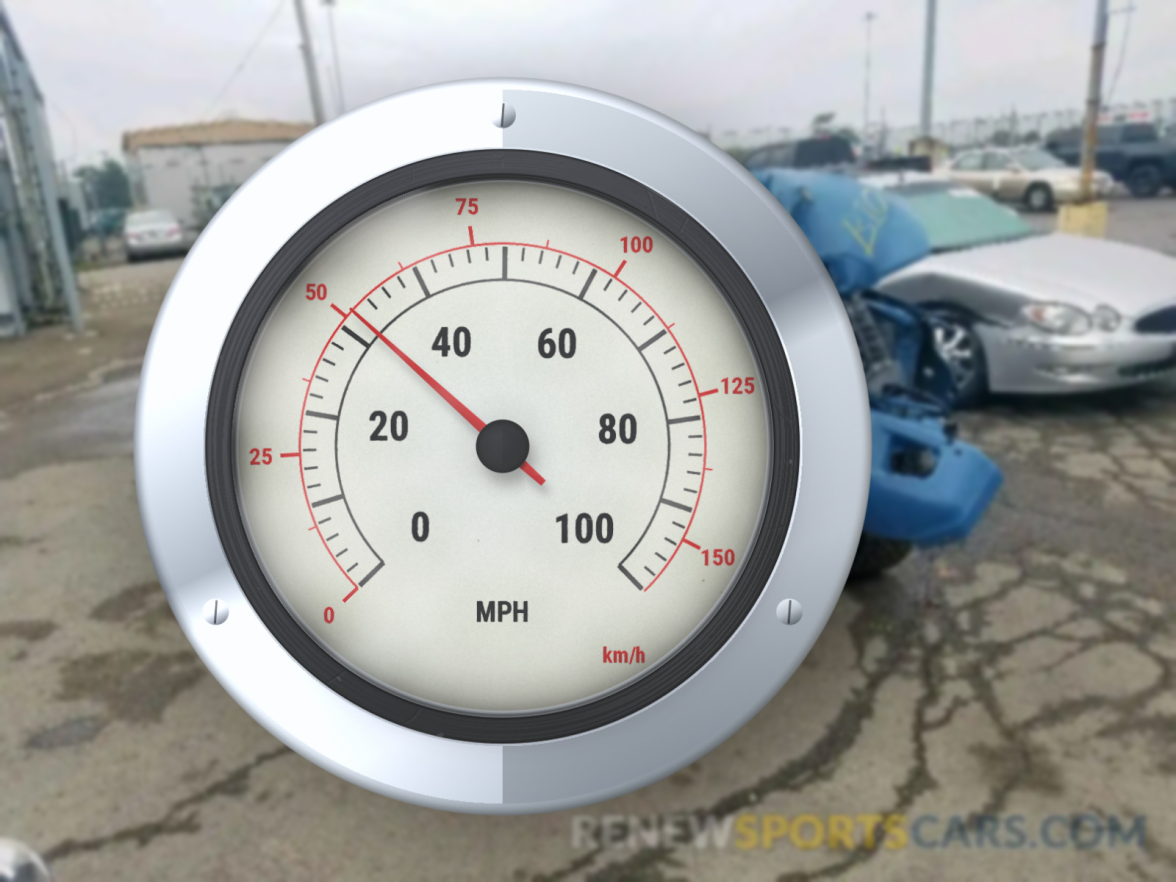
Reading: 32 mph
